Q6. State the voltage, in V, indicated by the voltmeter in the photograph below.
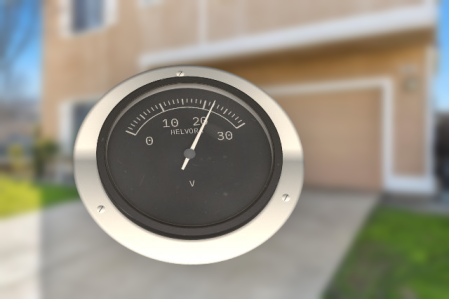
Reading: 22 V
